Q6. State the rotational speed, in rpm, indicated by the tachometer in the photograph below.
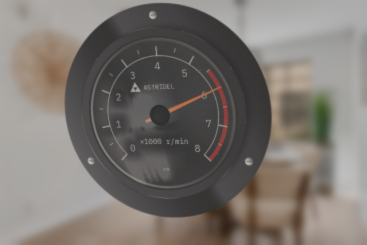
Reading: 6000 rpm
